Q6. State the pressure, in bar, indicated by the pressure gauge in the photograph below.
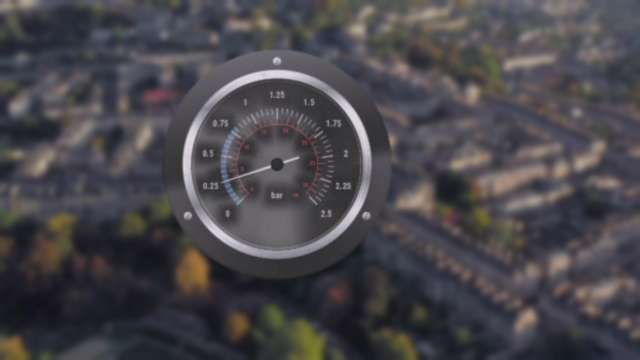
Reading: 0.25 bar
